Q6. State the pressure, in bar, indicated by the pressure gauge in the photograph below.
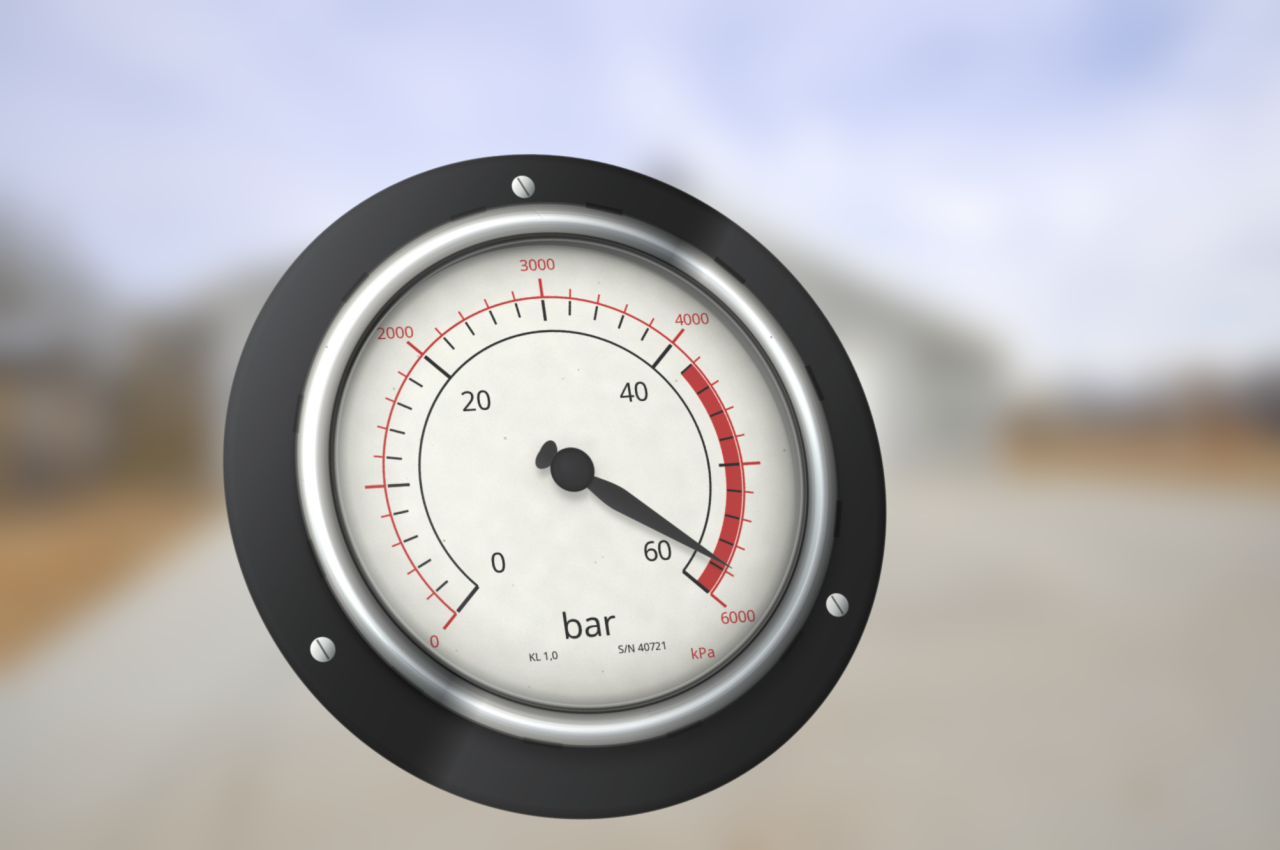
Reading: 58 bar
